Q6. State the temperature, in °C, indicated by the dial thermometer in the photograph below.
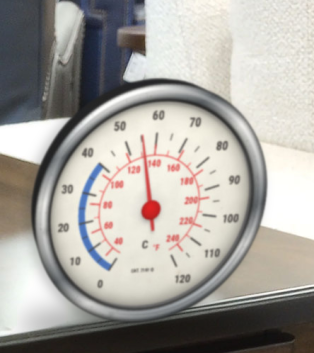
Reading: 55 °C
